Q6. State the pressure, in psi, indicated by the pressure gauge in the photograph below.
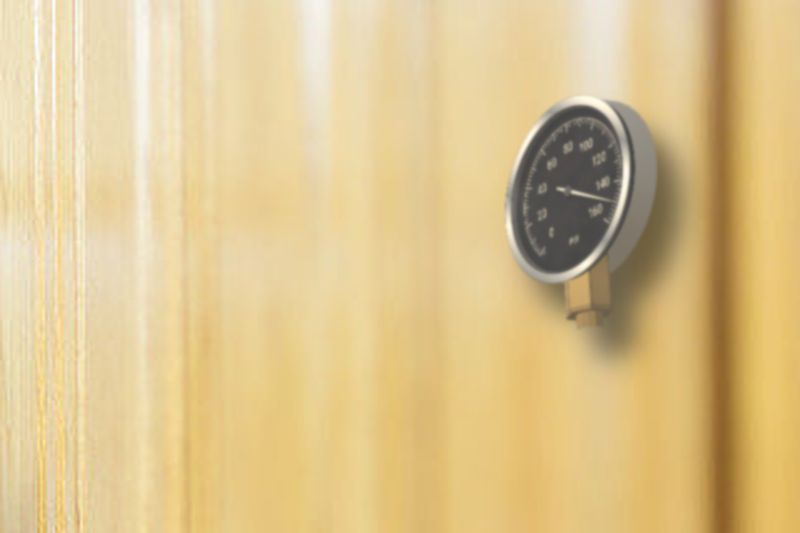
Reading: 150 psi
